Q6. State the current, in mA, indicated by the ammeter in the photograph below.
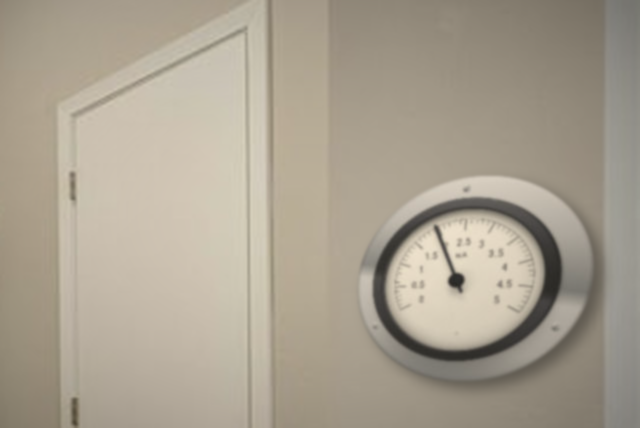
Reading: 2 mA
